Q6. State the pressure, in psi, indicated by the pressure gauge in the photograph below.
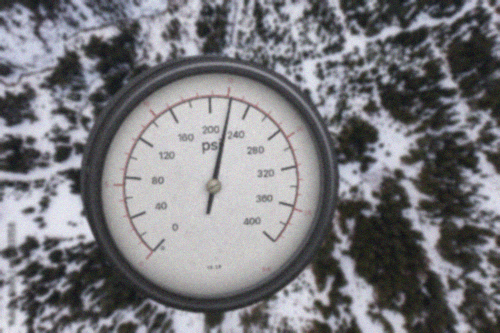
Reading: 220 psi
